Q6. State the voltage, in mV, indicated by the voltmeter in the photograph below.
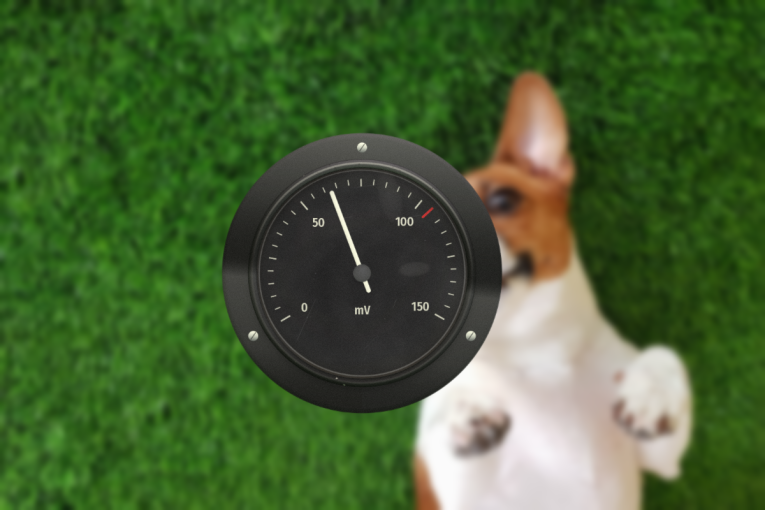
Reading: 62.5 mV
